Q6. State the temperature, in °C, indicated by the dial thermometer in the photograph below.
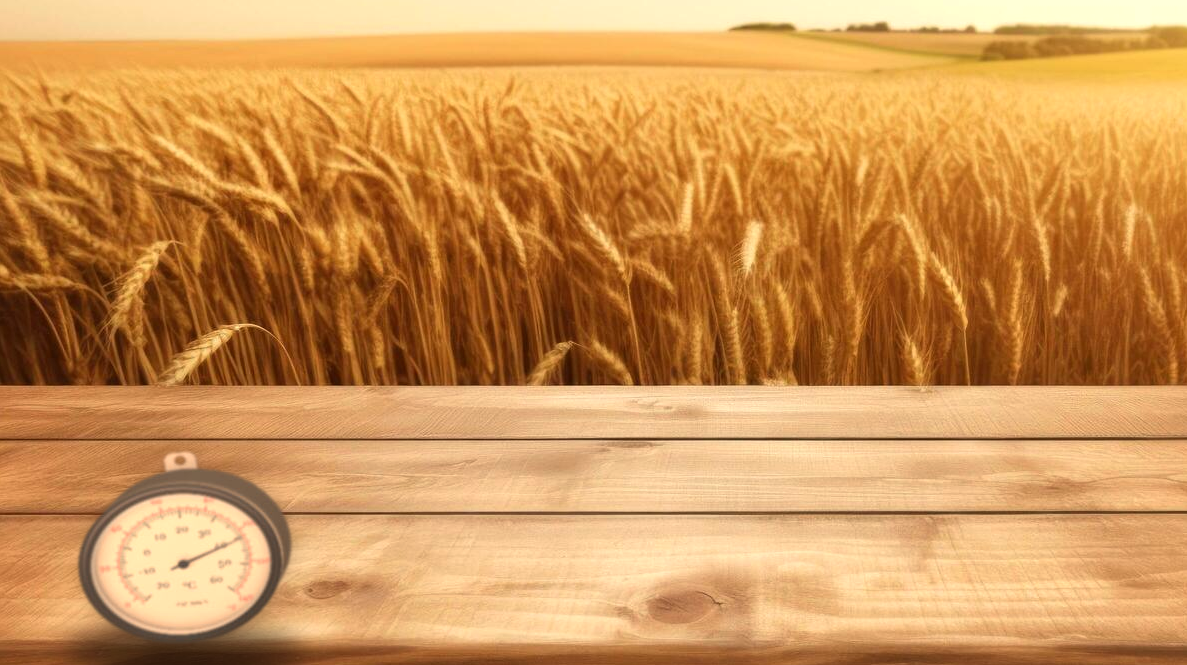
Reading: 40 °C
